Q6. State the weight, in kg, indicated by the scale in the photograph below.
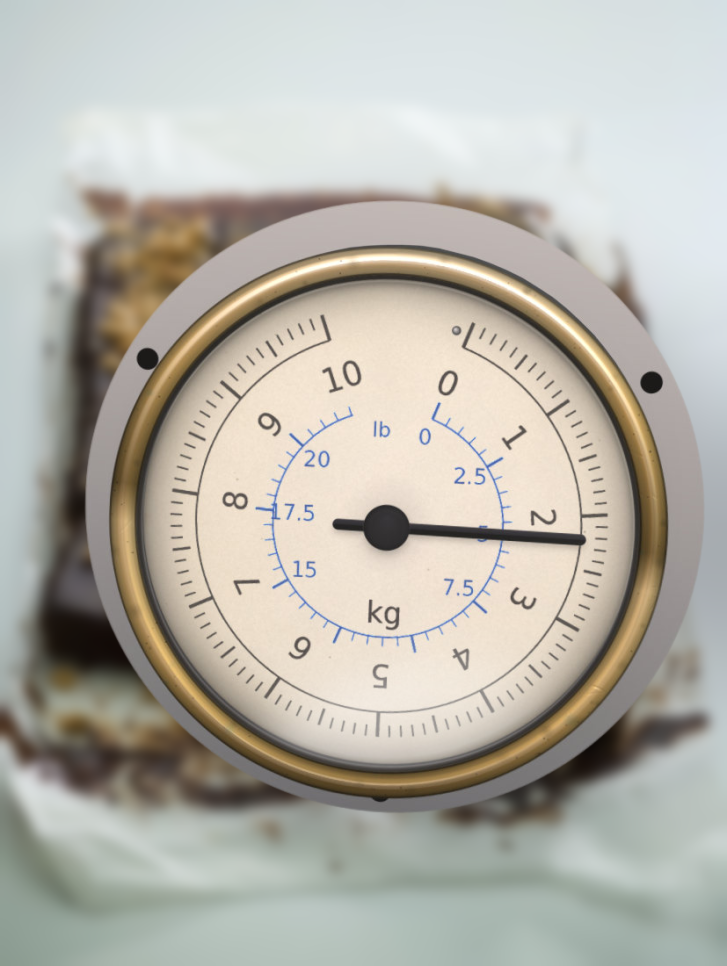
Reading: 2.2 kg
